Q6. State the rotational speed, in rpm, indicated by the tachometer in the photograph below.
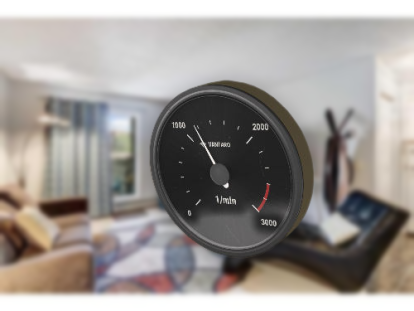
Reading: 1200 rpm
